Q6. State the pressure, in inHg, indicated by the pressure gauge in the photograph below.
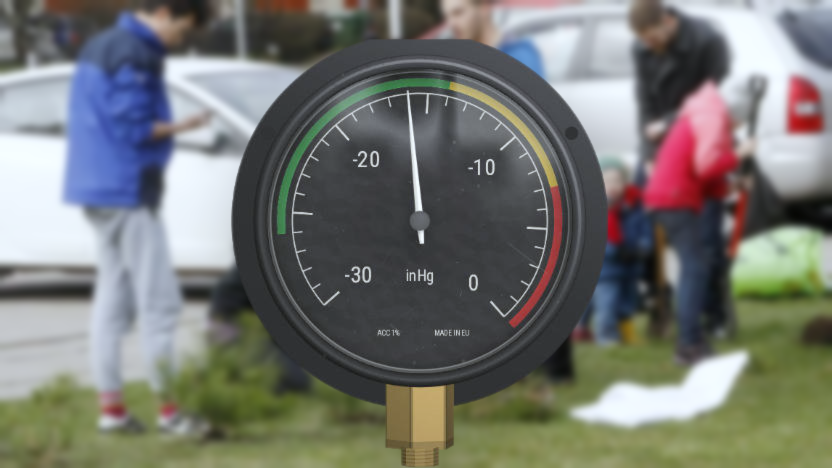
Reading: -16 inHg
